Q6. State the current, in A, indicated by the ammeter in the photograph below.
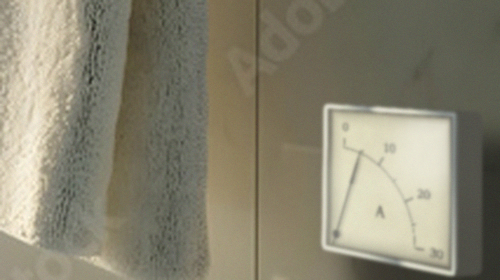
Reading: 5 A
